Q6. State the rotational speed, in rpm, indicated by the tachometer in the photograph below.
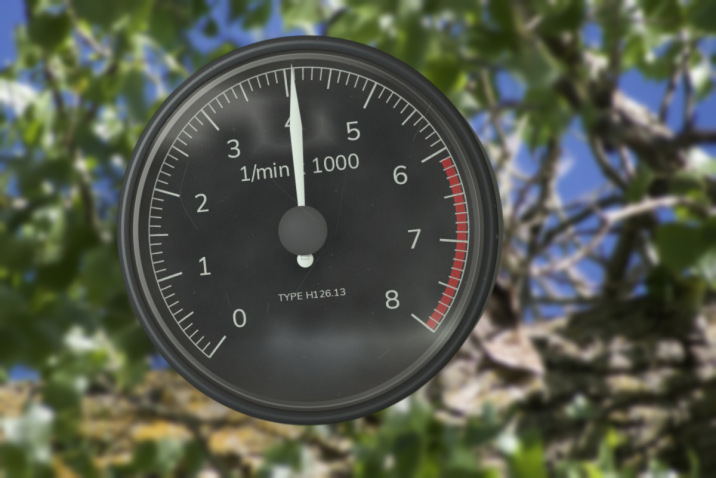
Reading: 4100 rpm
